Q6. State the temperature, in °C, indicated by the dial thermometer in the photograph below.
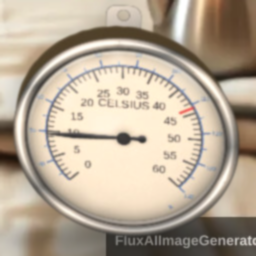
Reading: 10 °C
